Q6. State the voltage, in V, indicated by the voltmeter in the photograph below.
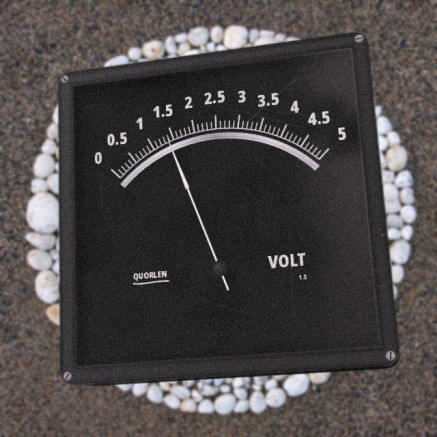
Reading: 1.4 V
